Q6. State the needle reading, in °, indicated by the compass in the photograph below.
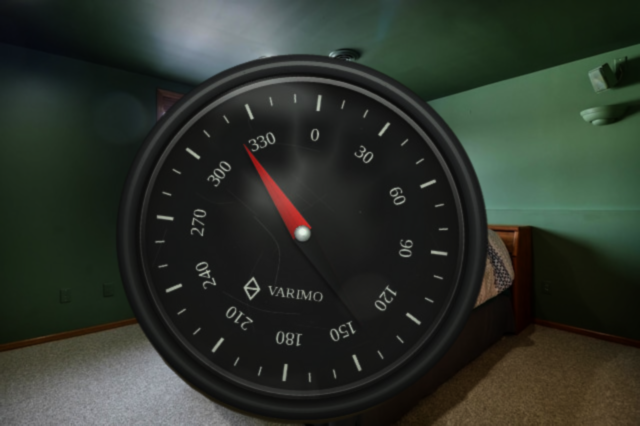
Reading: 320 °
